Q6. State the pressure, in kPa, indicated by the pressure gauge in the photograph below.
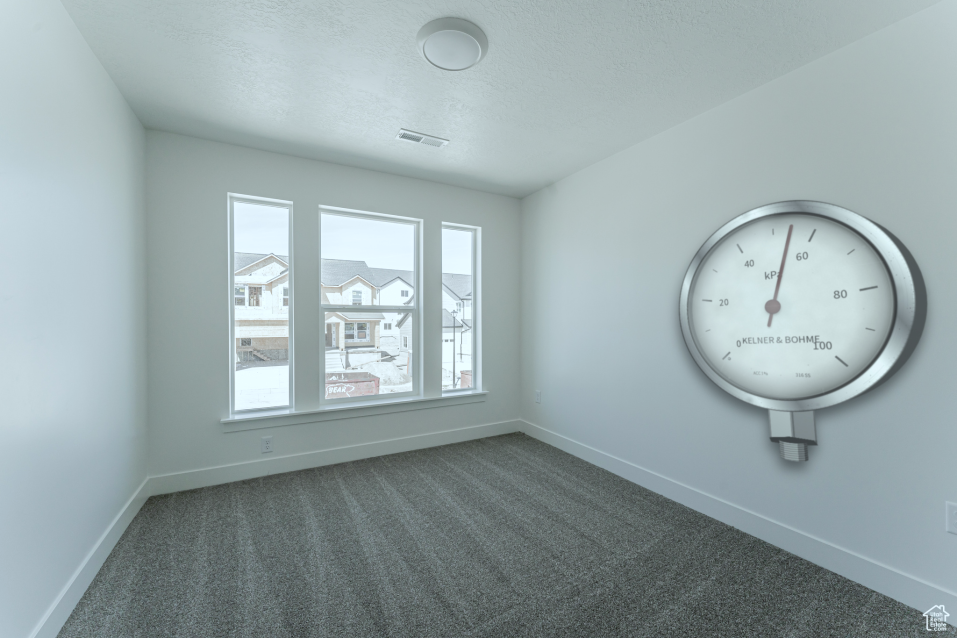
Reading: 55 kPa
